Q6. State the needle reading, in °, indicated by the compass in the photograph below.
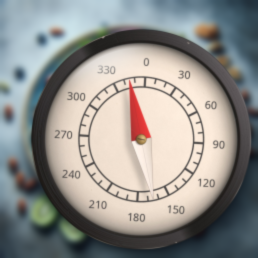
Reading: 345 °
